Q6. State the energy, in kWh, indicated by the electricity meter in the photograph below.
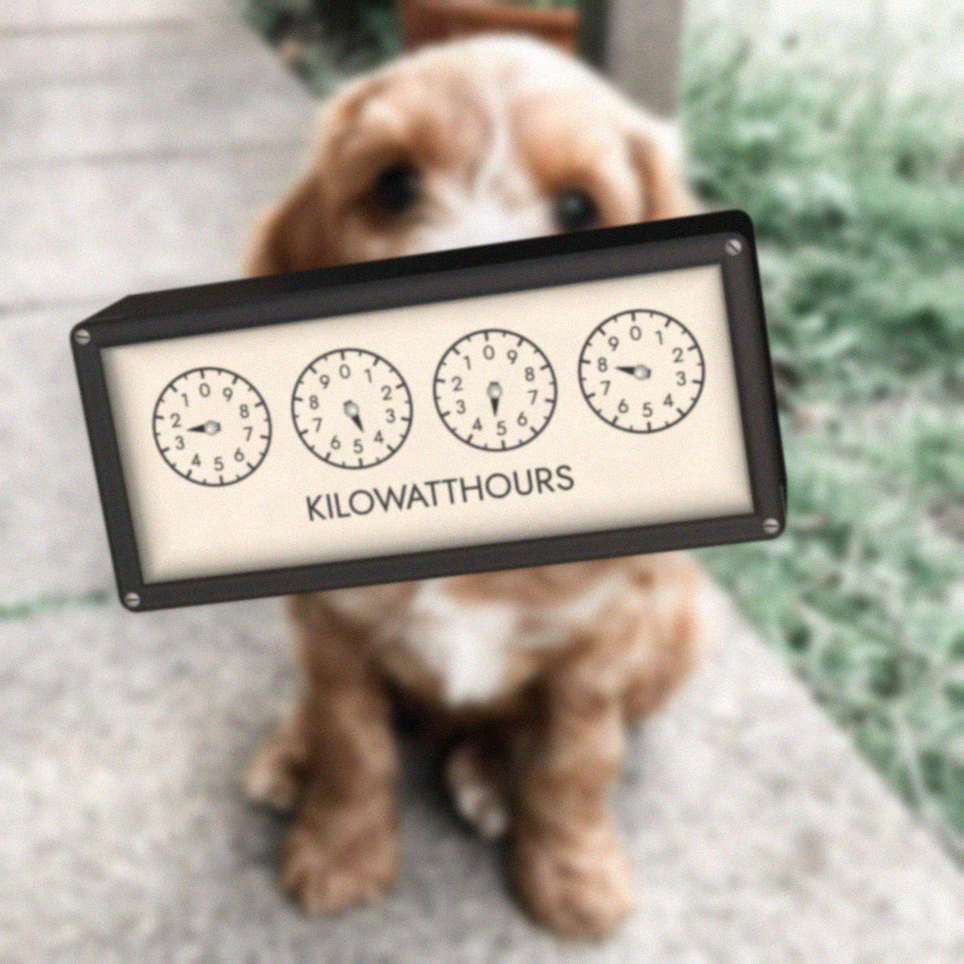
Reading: 2448 kWh
